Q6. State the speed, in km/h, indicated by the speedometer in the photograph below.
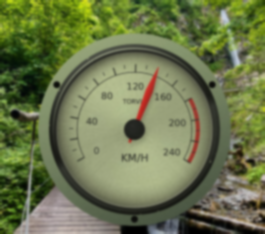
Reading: 140 km/h
